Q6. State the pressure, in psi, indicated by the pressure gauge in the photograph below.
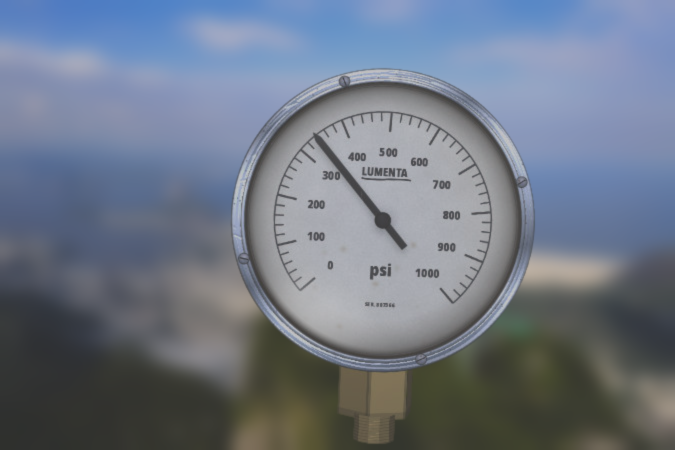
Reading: 340 psi
